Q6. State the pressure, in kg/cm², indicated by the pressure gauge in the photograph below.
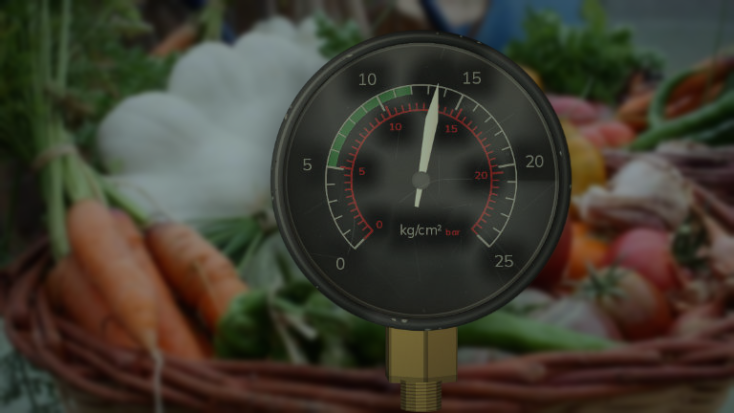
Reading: 13.5 kg/cm²
